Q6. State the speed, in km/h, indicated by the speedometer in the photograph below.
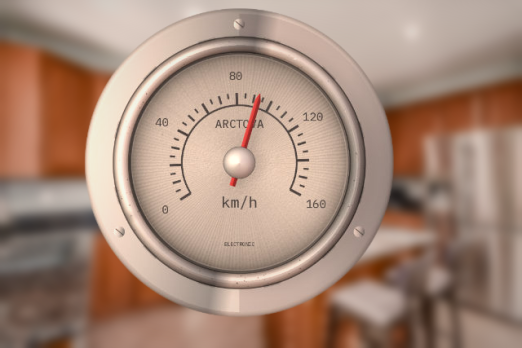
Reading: 92.5 km/h
